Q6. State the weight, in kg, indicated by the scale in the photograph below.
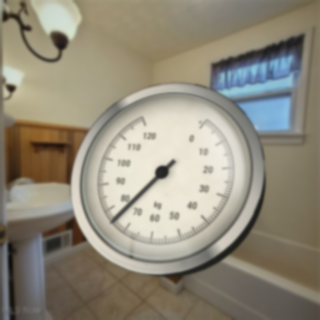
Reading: 75 kg
